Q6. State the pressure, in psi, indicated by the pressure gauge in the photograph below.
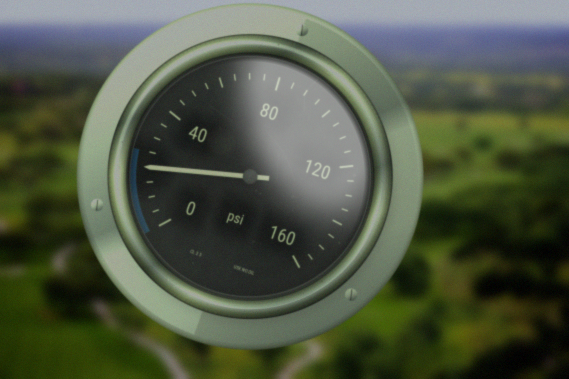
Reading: 20 psi
